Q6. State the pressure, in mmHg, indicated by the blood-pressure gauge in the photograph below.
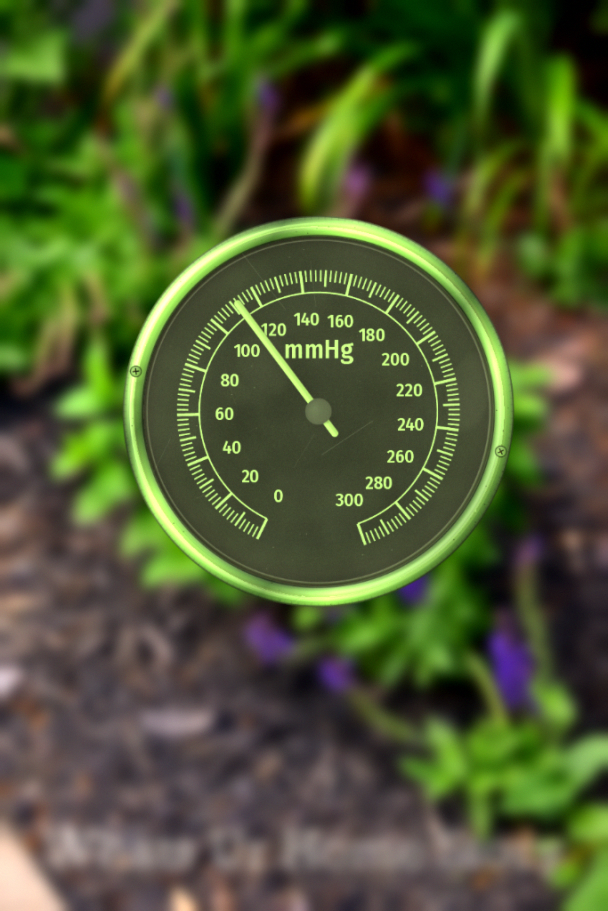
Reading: 112 mmHg
